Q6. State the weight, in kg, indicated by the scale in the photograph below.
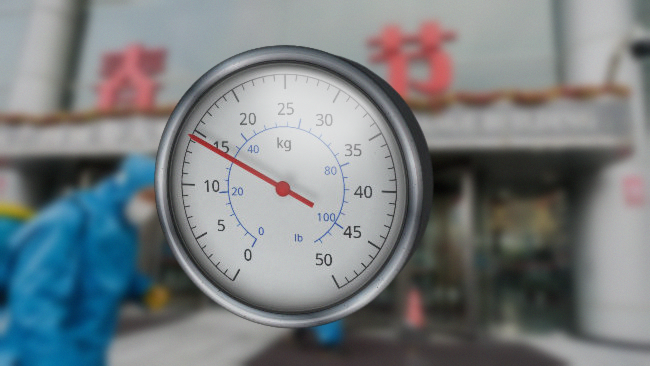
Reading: 14.5 kg
